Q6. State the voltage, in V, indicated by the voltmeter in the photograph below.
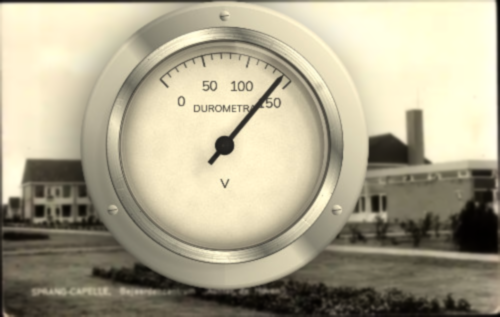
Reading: 140 V
